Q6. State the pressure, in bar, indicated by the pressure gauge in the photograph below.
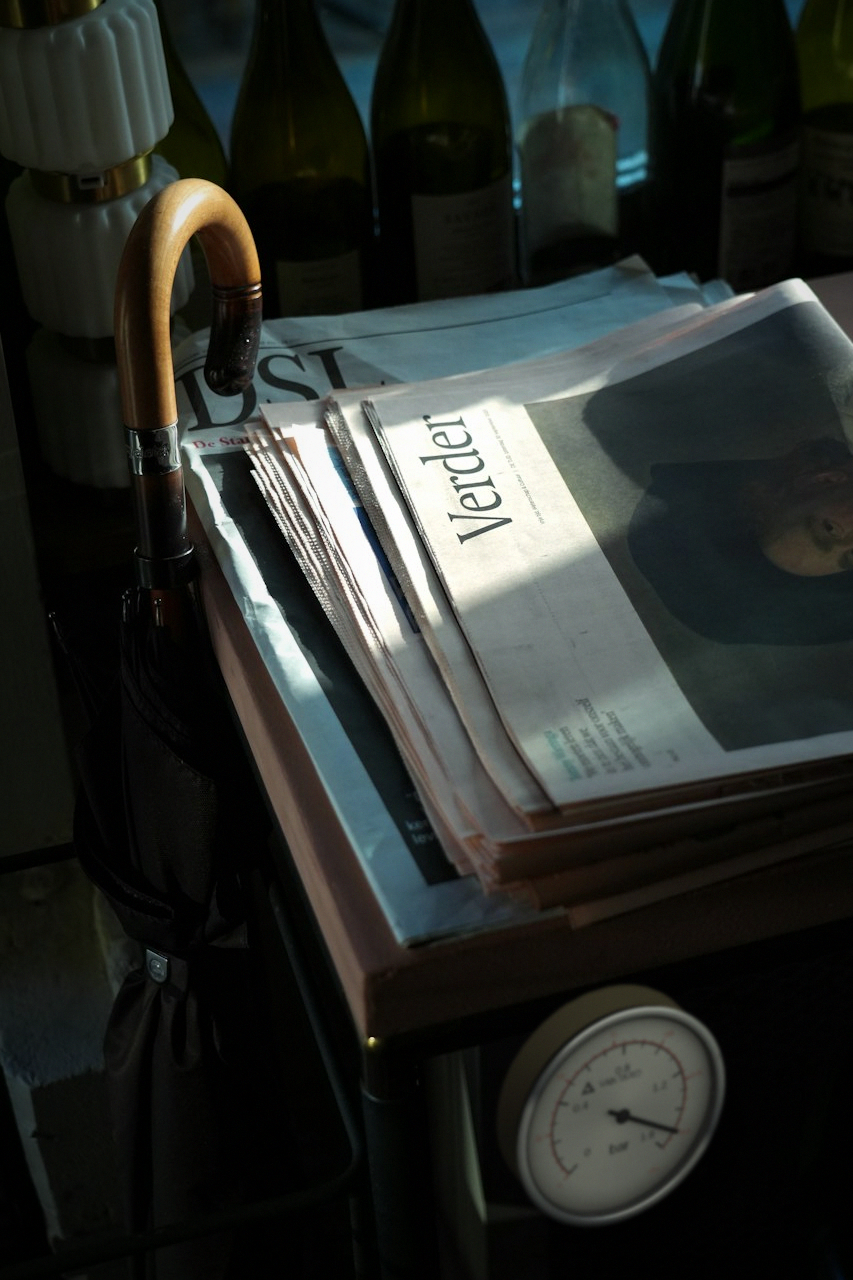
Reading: 1.5 bar
